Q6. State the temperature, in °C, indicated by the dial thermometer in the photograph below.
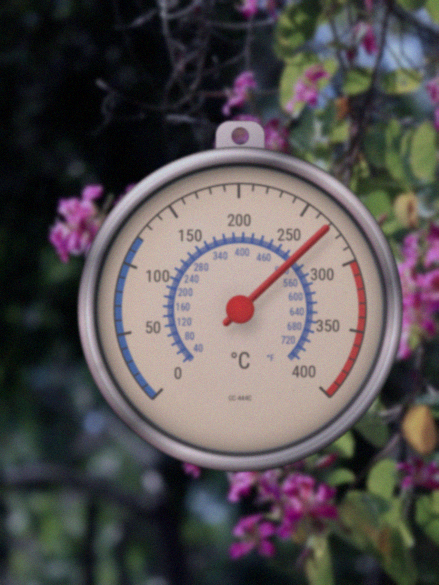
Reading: 270 °C
